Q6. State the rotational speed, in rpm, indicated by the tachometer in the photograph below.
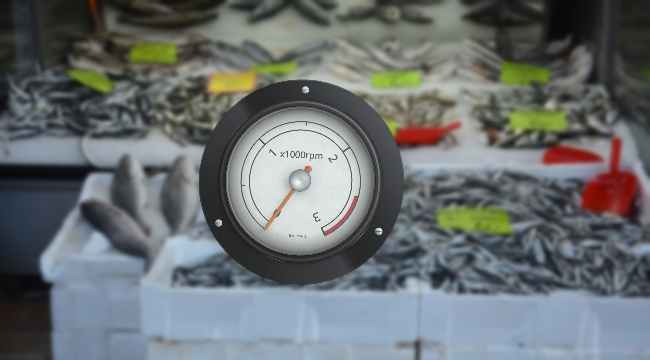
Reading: 0 rpm
